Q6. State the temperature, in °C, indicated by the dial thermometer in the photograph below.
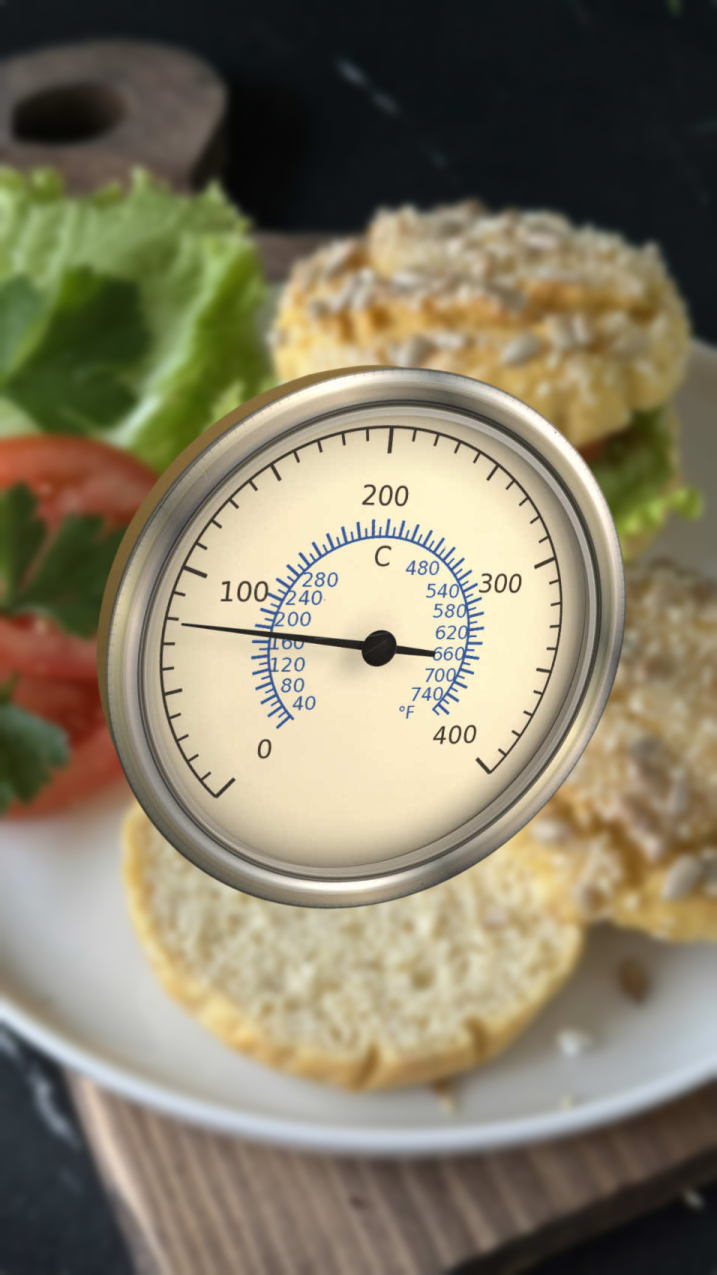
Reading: 80 °C
